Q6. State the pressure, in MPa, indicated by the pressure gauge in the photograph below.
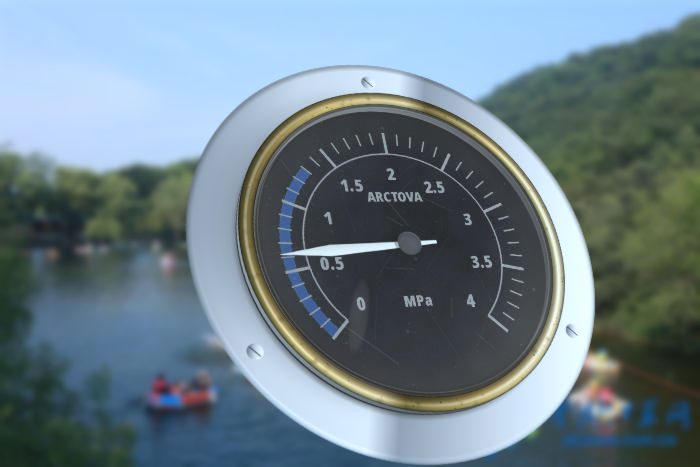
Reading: 0.6 MPa
